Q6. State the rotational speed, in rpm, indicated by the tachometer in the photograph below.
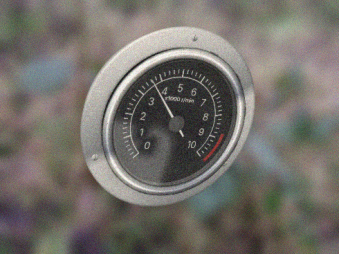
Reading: 3600 rpm
